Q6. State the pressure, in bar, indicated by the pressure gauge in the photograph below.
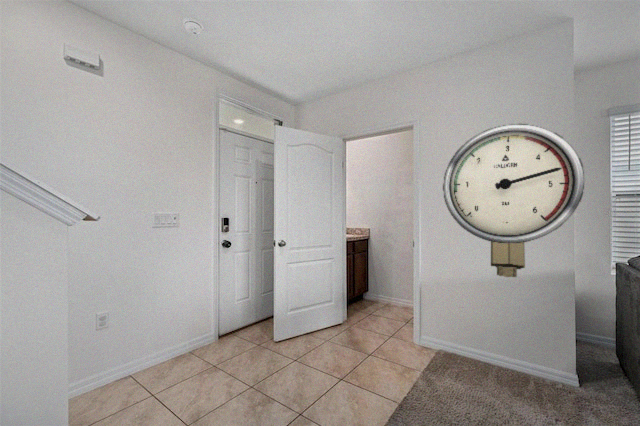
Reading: 4.6 bar
